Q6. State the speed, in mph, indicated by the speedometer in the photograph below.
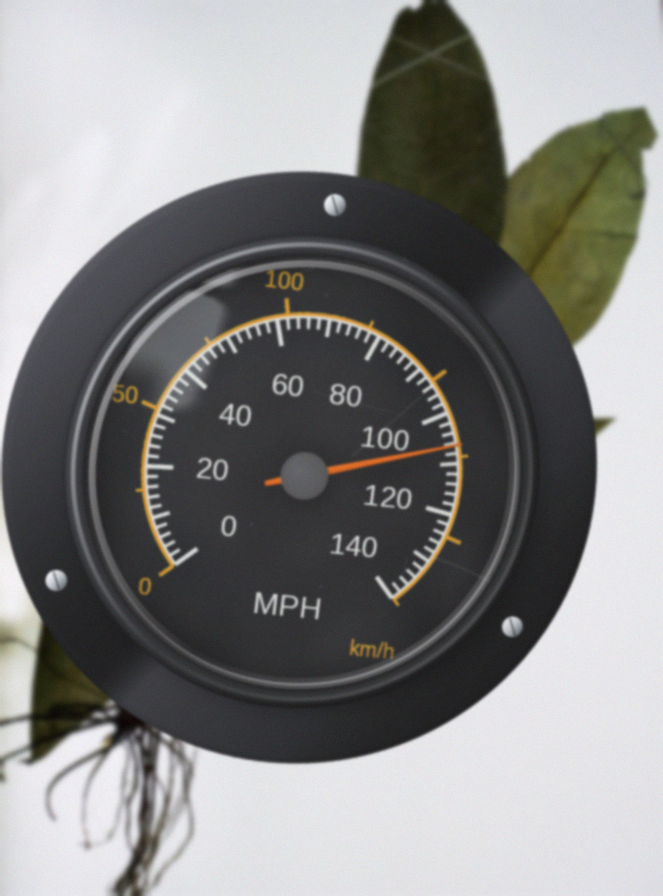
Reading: 106 mph
